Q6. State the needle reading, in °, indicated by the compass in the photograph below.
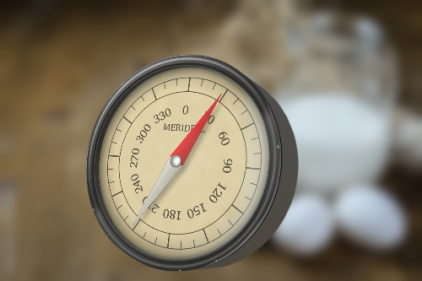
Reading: 30 °
